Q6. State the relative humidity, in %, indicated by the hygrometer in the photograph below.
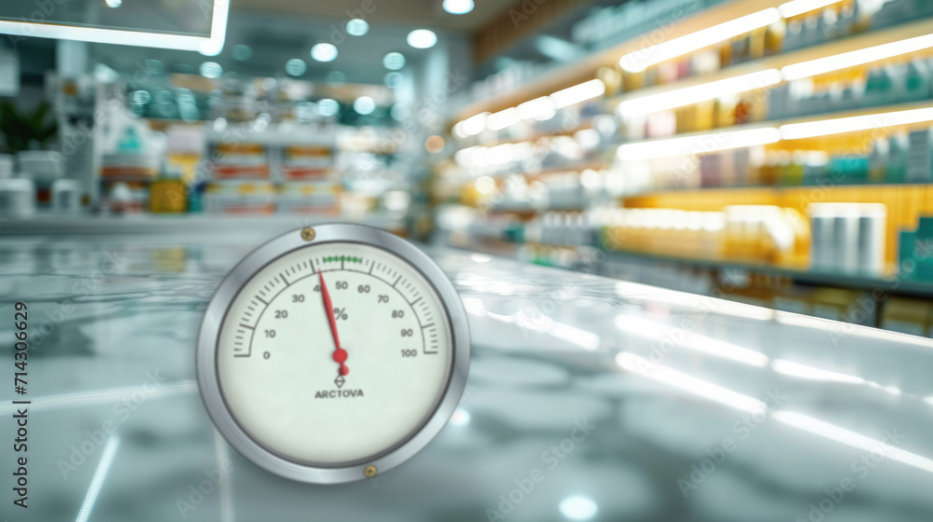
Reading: 42 %
